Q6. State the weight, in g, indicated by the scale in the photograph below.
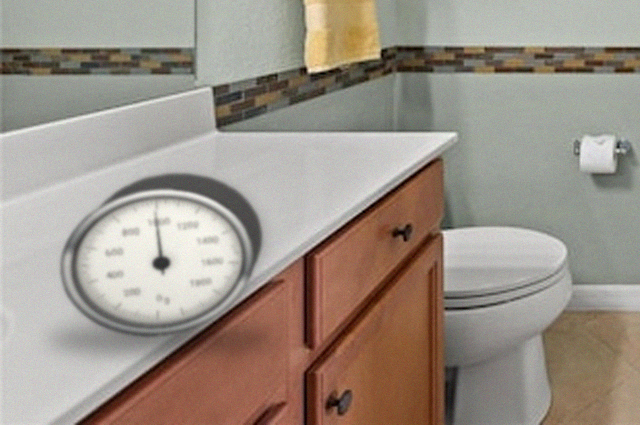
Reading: 1000 g
